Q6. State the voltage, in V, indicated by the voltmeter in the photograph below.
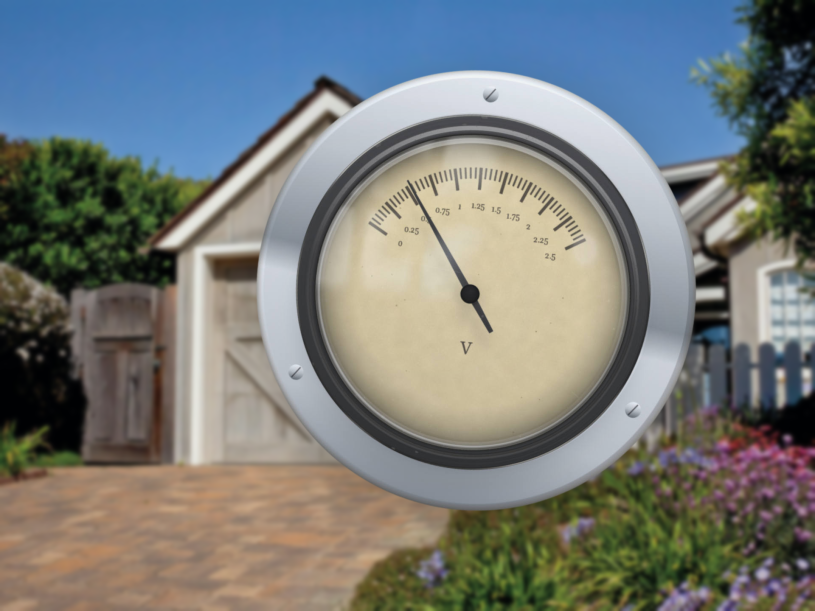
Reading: 0.55 V
